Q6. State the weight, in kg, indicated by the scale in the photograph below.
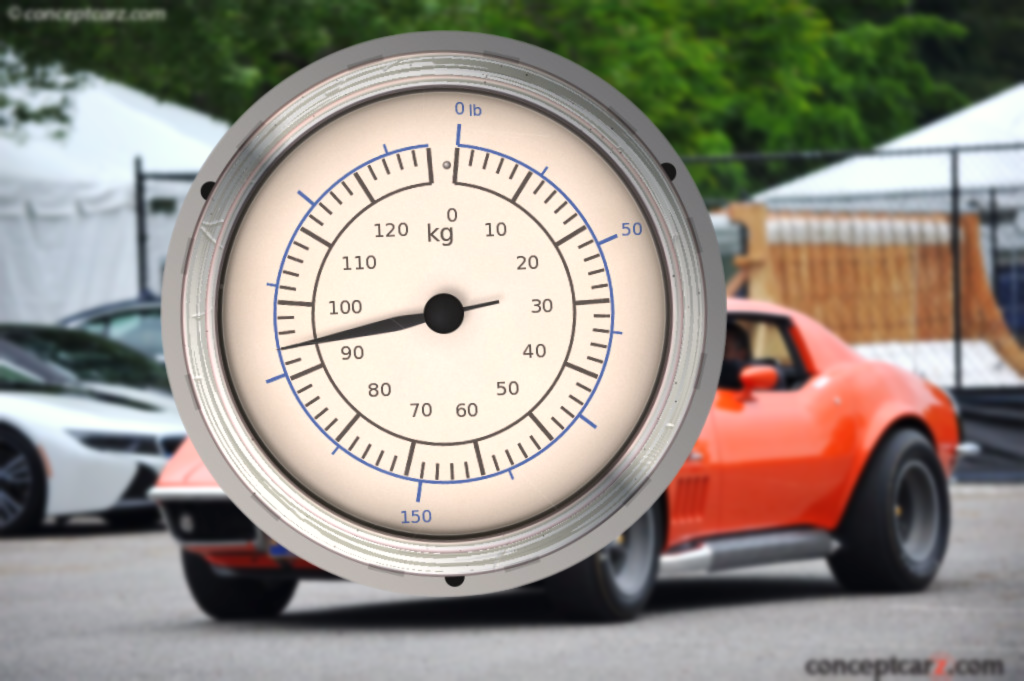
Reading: 94 kg
